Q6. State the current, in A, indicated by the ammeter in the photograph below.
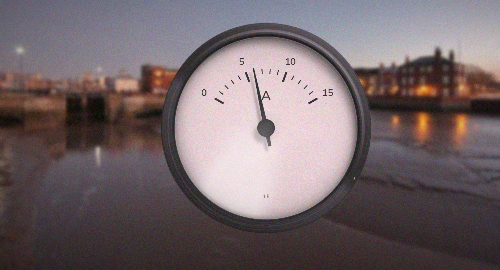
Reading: 6 A
